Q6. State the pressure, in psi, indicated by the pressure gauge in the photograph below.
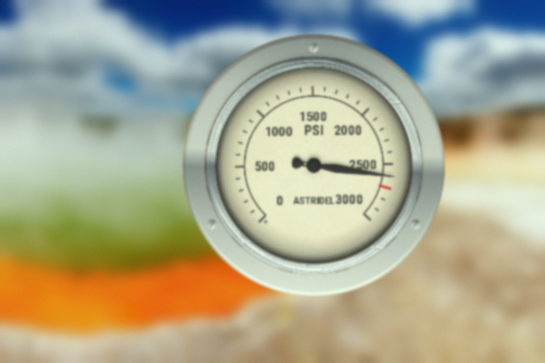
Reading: 2600 psi
